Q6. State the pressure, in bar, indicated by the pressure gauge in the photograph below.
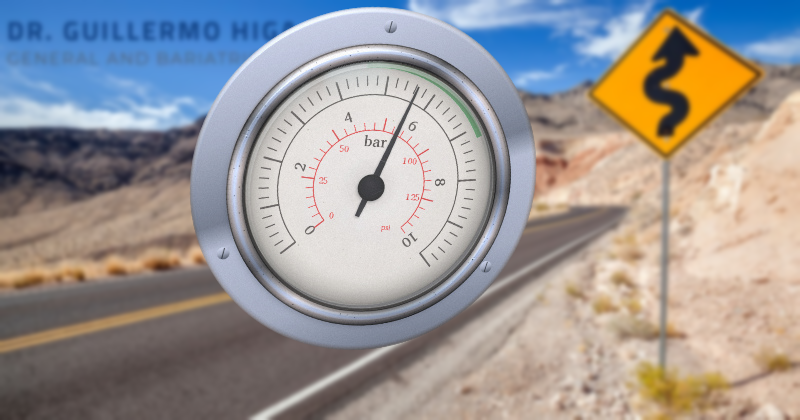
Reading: 5.6 bar
